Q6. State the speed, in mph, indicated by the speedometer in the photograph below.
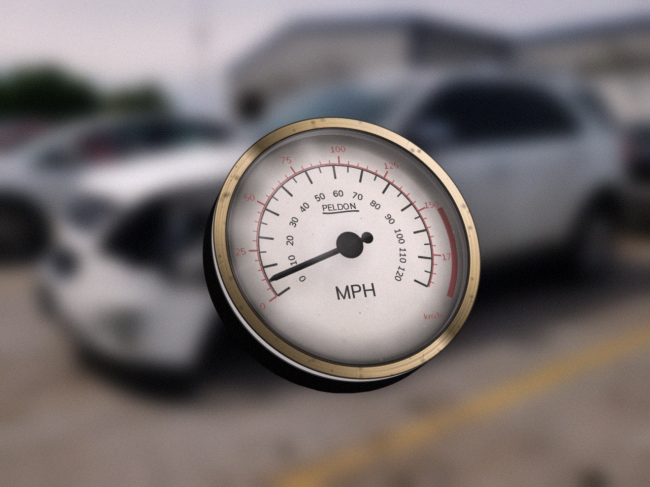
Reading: 5 mph
